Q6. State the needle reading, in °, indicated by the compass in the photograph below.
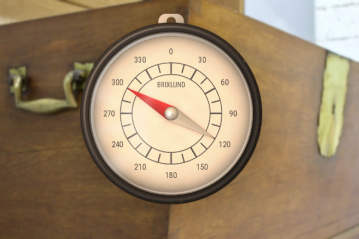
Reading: 300 °
